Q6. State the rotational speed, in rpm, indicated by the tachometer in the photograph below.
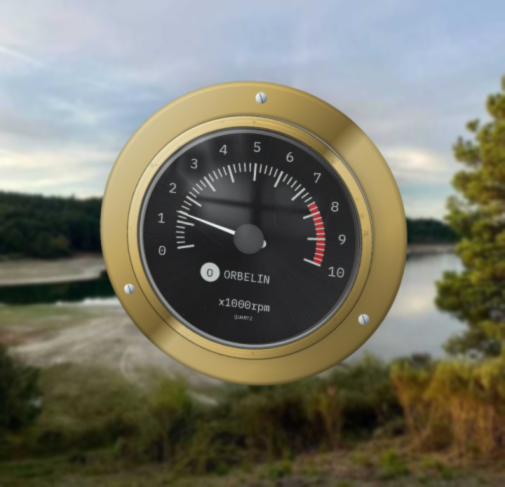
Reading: 1400 rpm
